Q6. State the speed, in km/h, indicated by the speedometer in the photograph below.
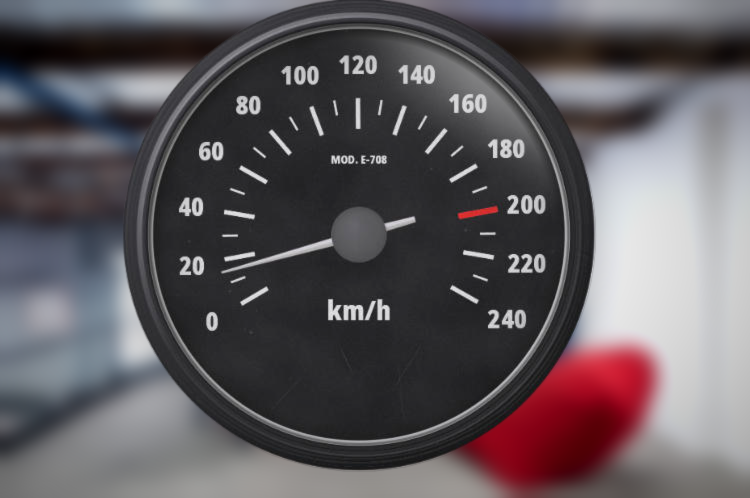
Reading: 15 km/h
